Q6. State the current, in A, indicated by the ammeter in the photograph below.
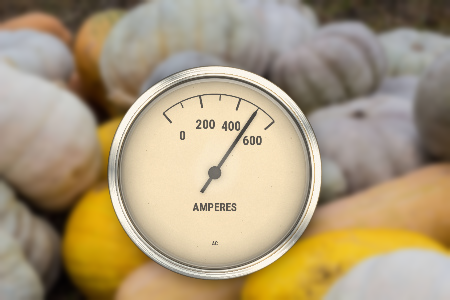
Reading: 500 A
